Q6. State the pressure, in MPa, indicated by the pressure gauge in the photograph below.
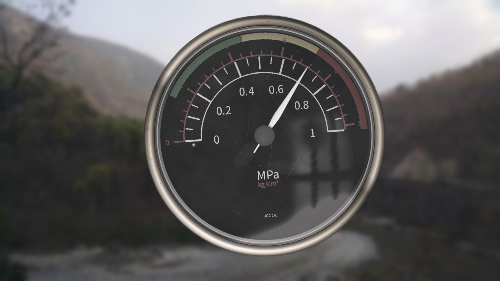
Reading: 0.7 MPa
